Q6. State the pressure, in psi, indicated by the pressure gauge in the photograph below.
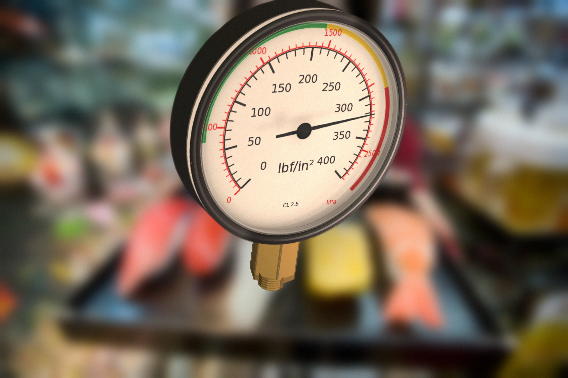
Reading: 320 psi
